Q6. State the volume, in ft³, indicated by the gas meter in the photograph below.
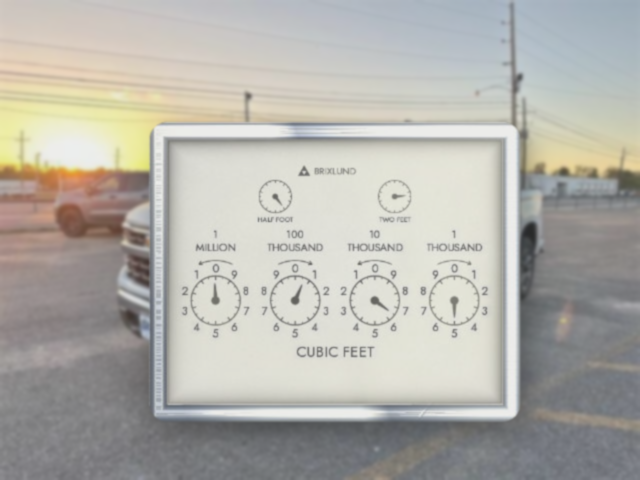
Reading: 6500 ft³
